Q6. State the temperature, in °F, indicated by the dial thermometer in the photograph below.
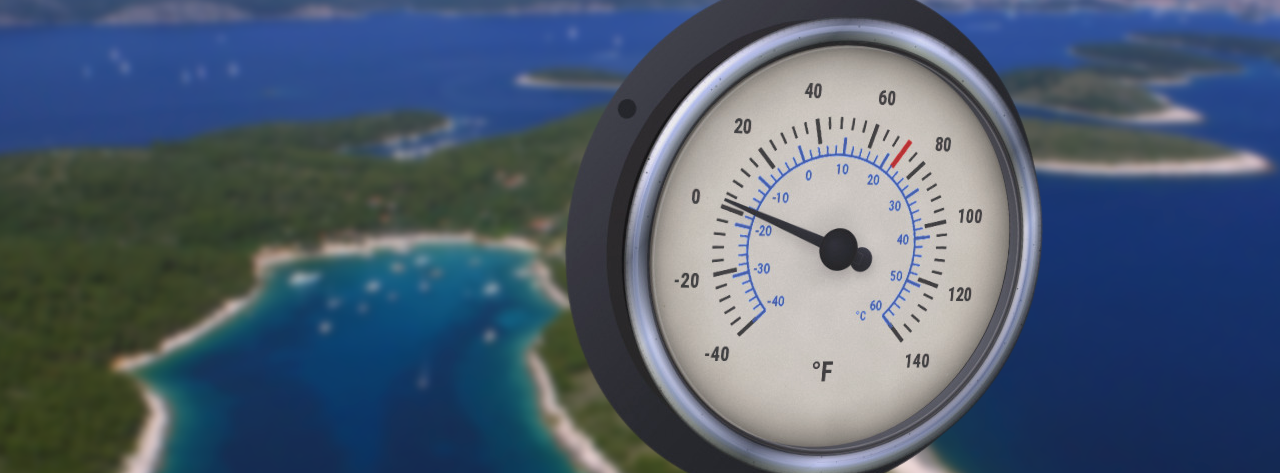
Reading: 2 °F
